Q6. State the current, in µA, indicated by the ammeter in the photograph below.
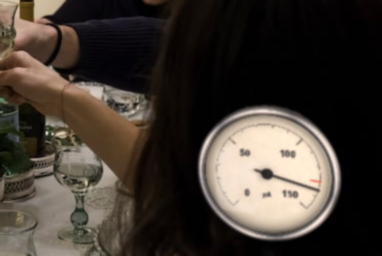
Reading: 135 µA
